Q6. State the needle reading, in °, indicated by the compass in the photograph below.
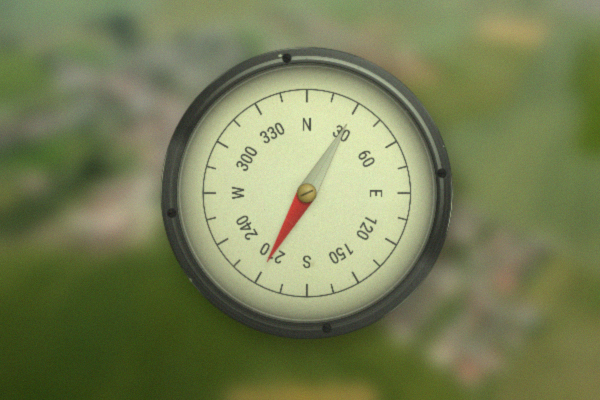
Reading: 210 °
